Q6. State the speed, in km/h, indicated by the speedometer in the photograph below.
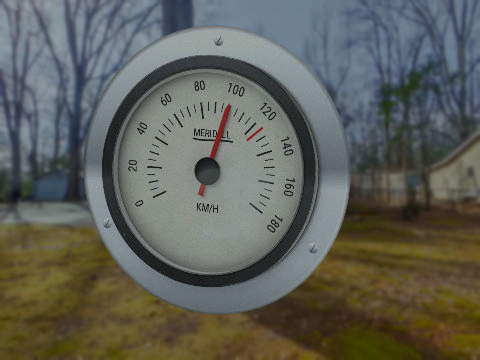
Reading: 100 km/h
